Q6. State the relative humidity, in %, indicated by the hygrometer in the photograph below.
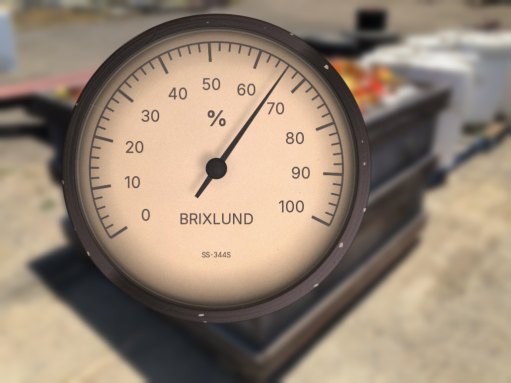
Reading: 66 %
